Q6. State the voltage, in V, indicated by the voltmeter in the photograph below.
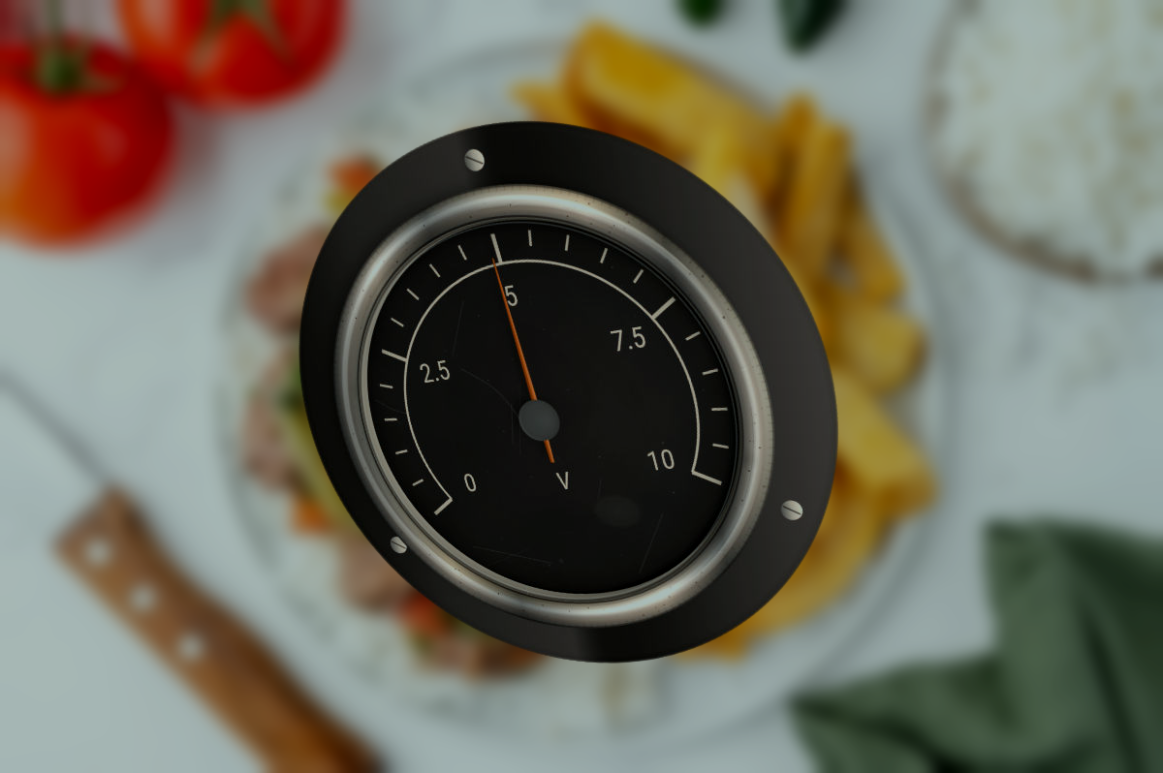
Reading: 5 V
